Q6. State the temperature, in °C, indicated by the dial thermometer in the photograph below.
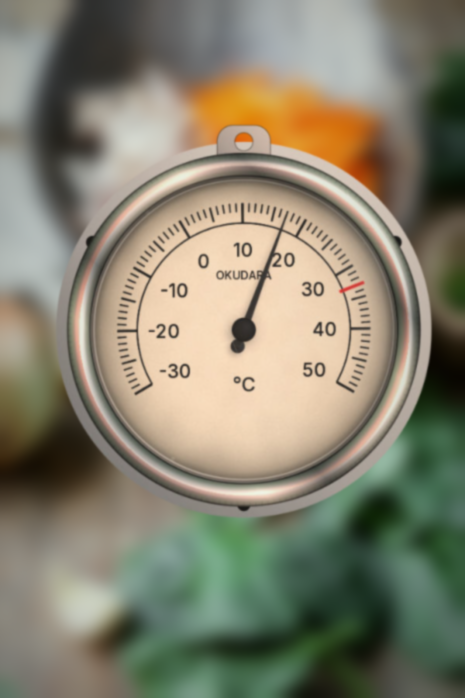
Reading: 17 °C
